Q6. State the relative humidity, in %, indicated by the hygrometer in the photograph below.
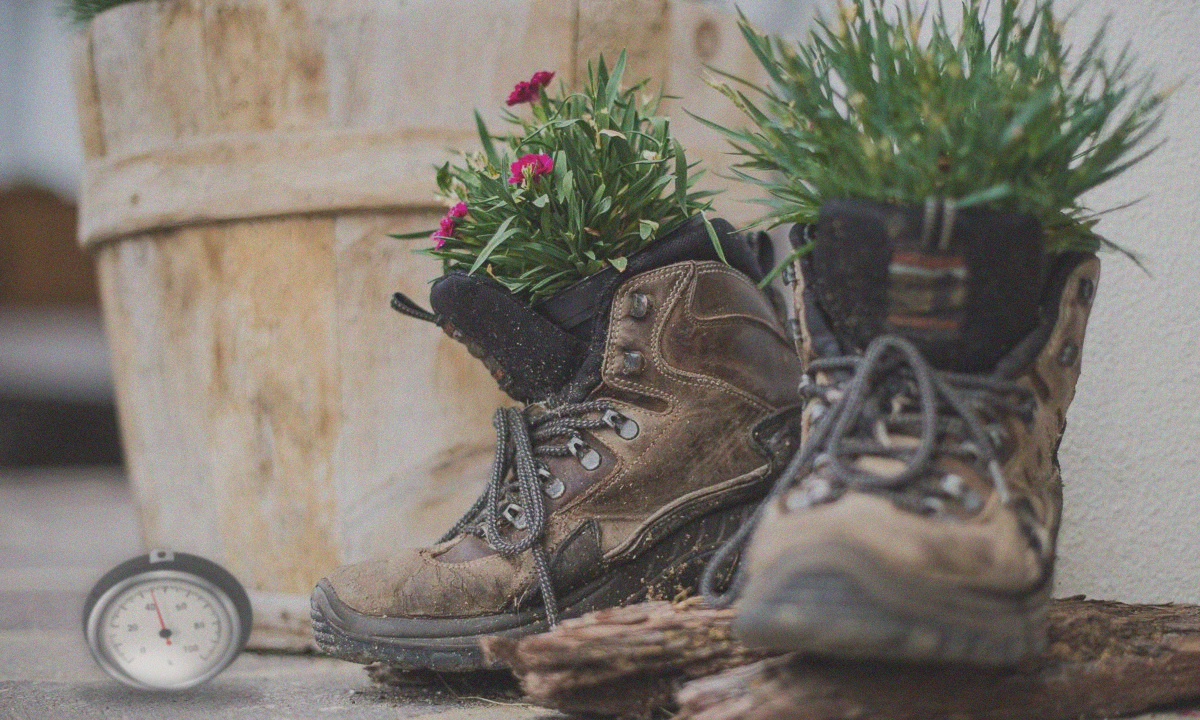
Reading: 45 %
